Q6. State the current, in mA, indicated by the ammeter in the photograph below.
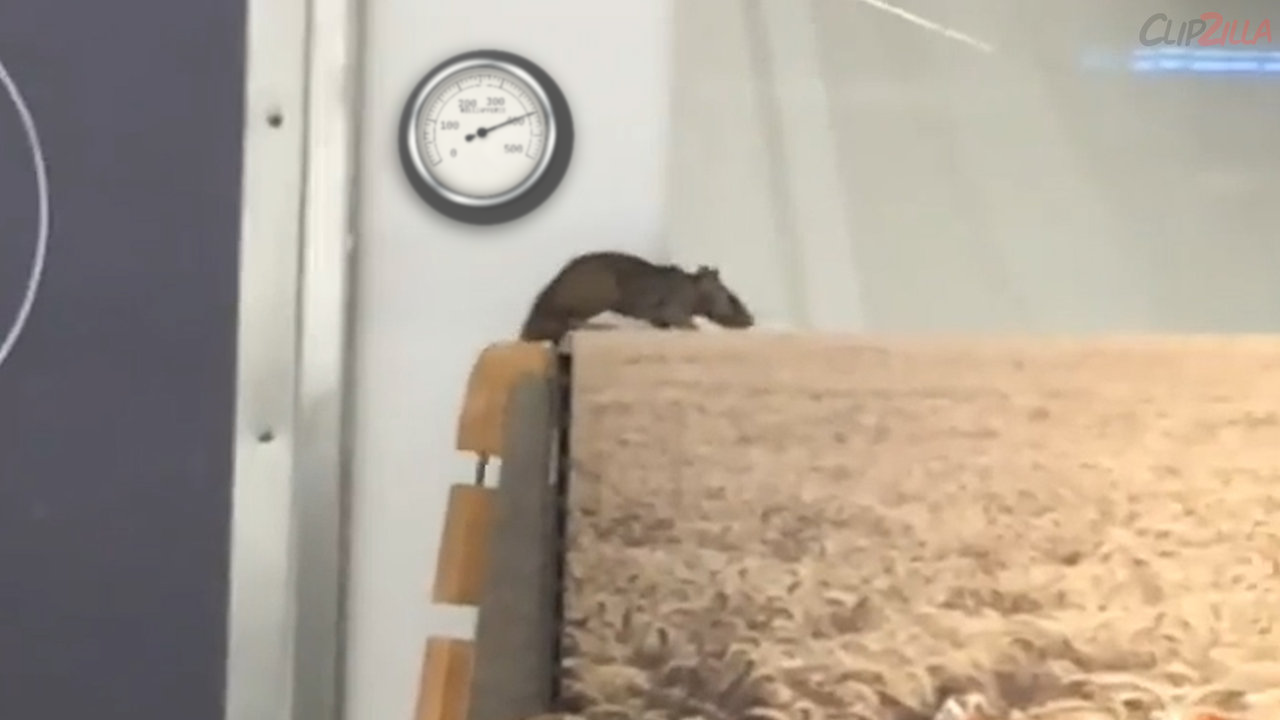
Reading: 400 mA
